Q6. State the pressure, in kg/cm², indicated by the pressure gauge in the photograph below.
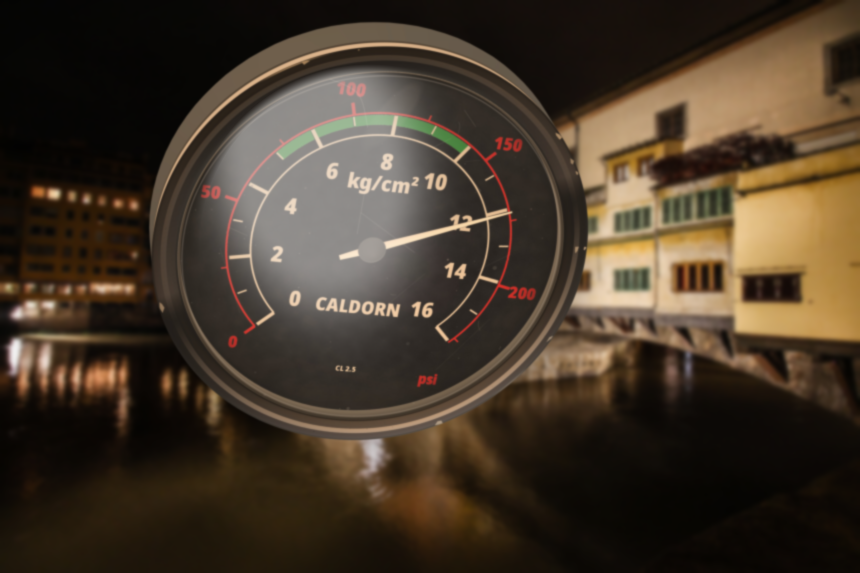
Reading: 12 kg/cm²
